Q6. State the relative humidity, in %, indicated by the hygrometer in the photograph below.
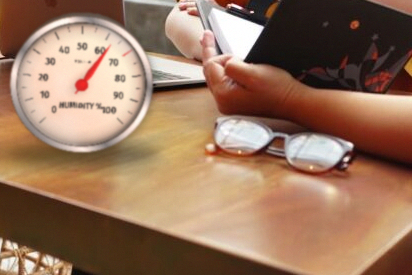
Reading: 62.5 %
